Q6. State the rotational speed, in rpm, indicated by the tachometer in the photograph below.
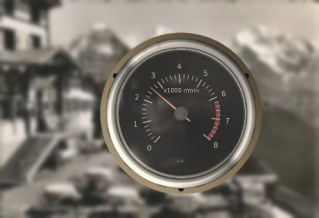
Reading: 2600 rpm
